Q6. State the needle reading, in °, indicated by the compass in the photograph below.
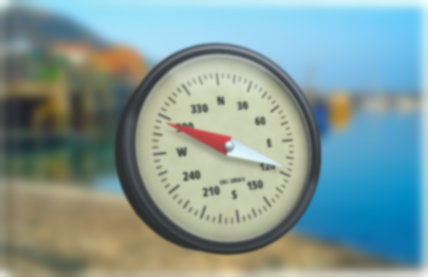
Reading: 295 °
